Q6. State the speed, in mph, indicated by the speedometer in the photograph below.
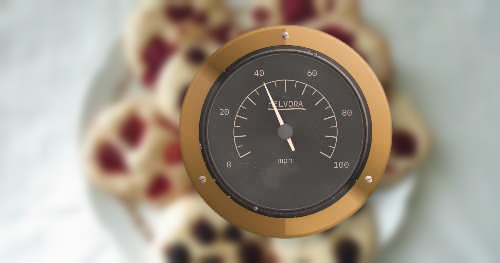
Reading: 40 mph
